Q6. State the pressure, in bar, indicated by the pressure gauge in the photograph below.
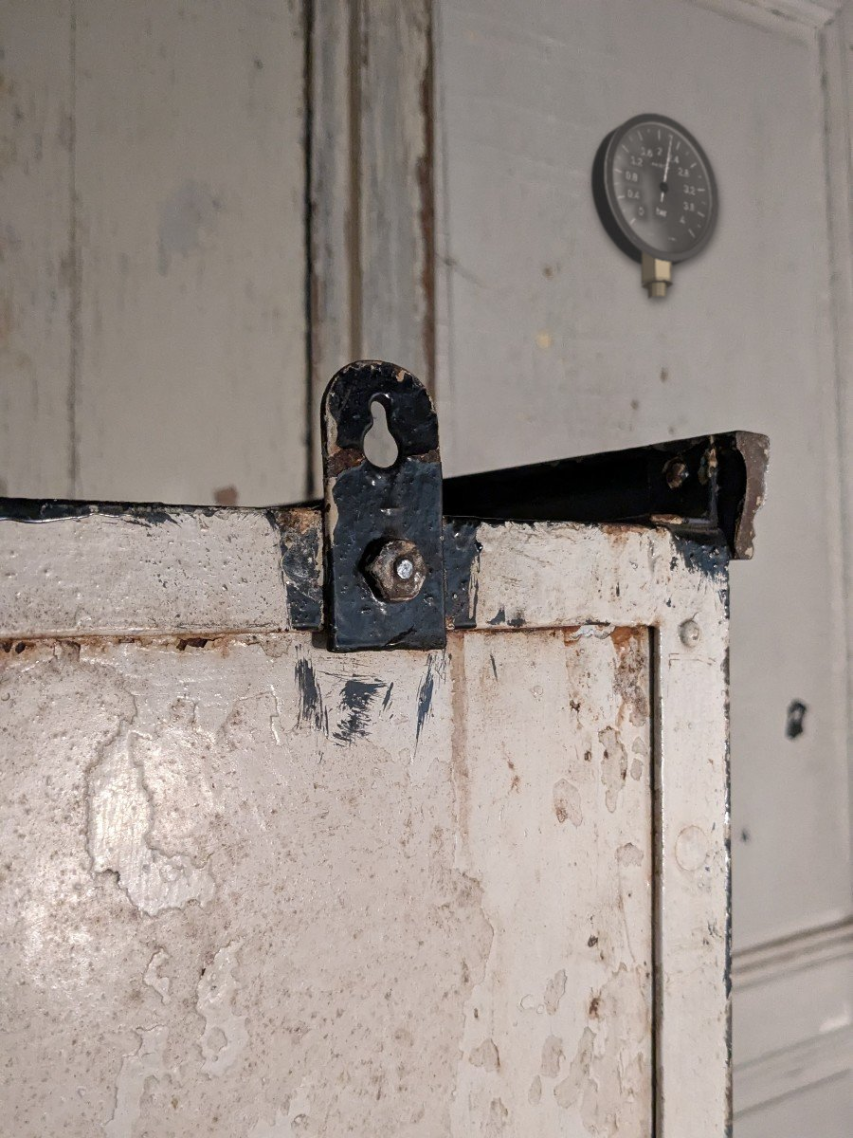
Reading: 2.2 bar
